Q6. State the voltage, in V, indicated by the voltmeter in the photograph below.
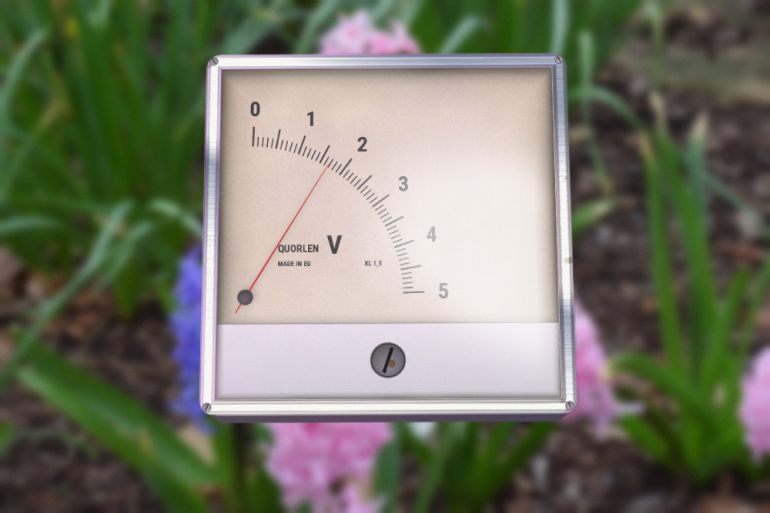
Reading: 1.7 V
